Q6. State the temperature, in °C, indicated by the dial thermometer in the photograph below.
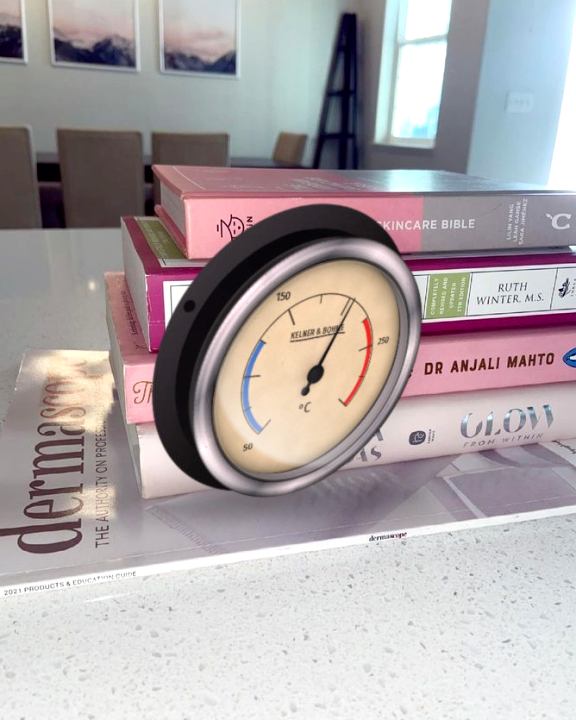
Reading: 200 °C
